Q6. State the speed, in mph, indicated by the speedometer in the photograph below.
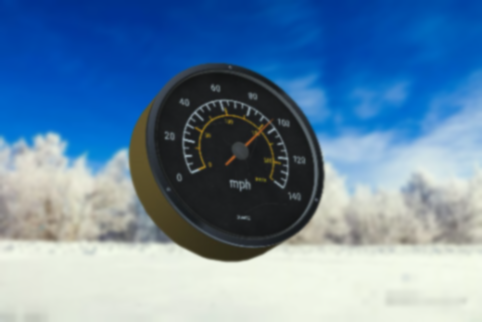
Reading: 95 mph
